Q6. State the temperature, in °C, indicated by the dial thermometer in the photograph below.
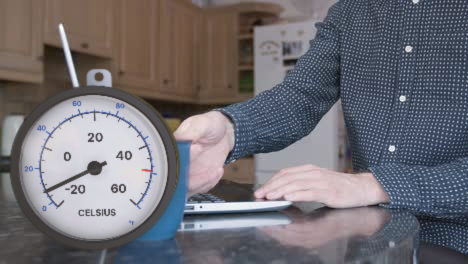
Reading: -14 °C
